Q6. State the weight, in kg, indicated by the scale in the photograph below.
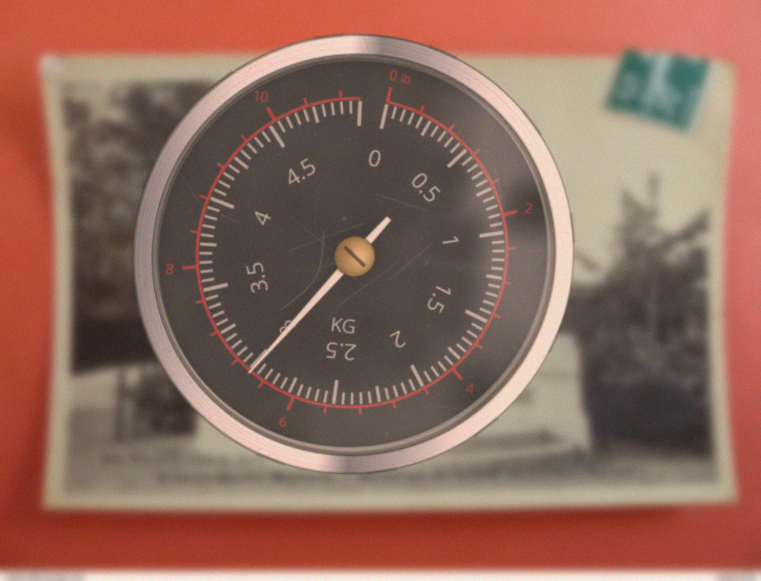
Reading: 3 kg
